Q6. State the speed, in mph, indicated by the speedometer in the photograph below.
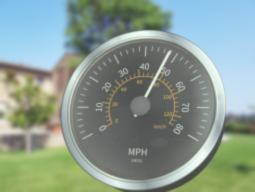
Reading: 48 mph
